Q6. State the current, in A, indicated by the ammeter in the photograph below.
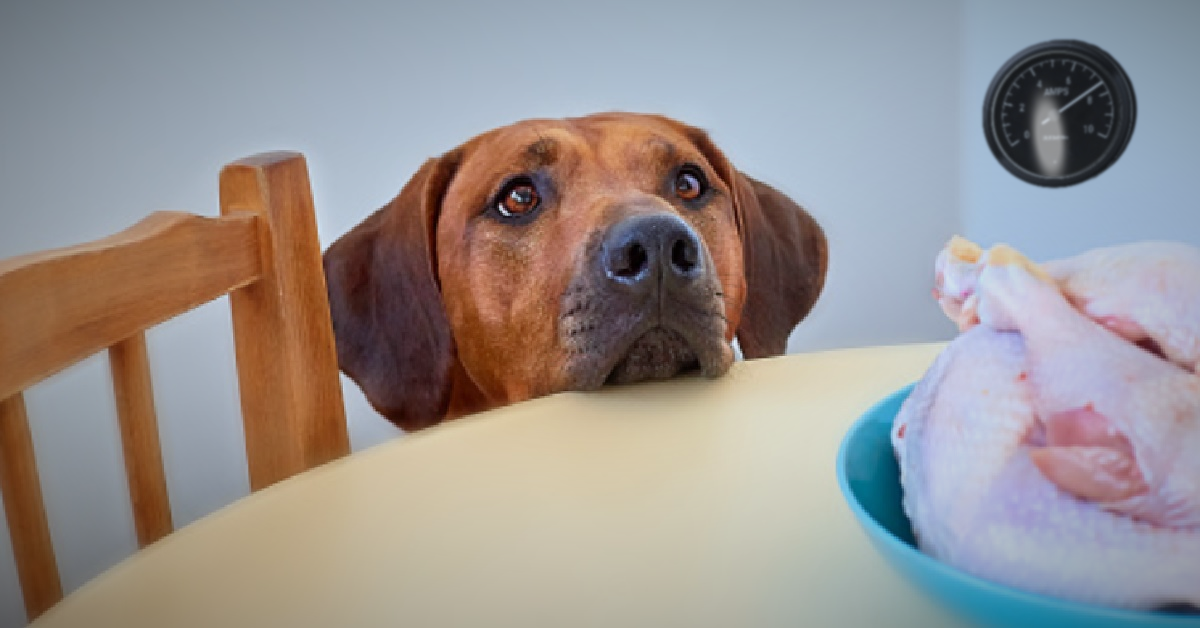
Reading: 7.5 A
